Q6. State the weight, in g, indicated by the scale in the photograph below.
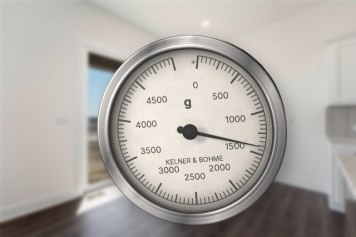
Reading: 1400 g
